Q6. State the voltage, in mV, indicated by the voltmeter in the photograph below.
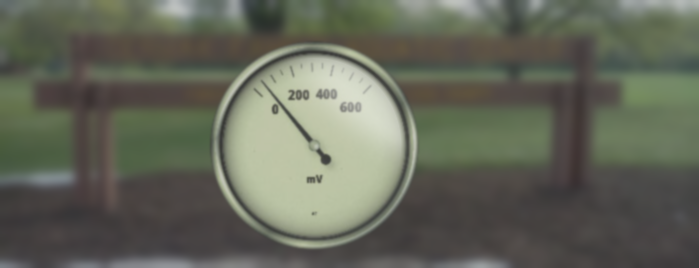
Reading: 50 mV
